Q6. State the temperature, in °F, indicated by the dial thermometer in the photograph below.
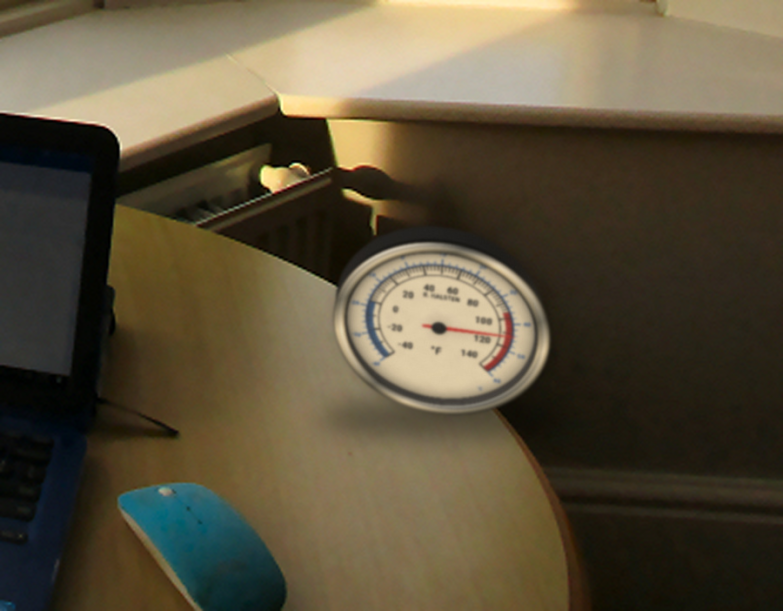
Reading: 110 °F
